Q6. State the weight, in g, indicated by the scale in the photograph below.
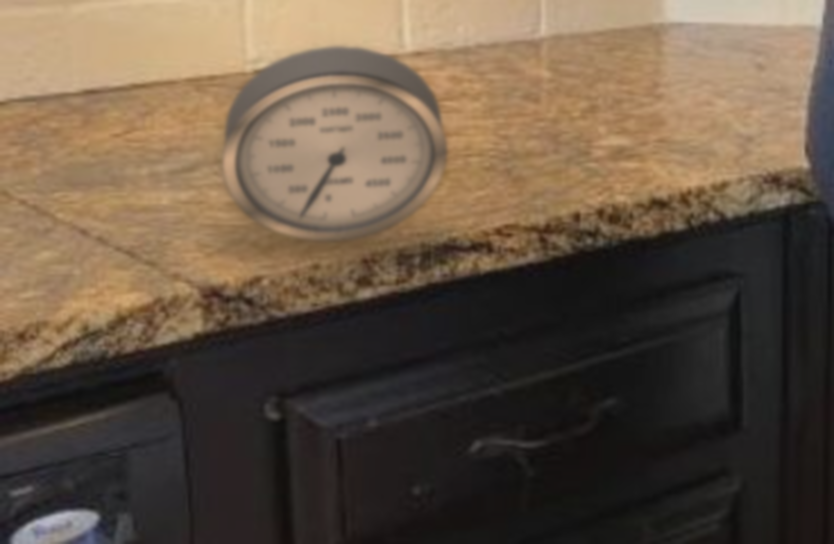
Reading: 250 g
